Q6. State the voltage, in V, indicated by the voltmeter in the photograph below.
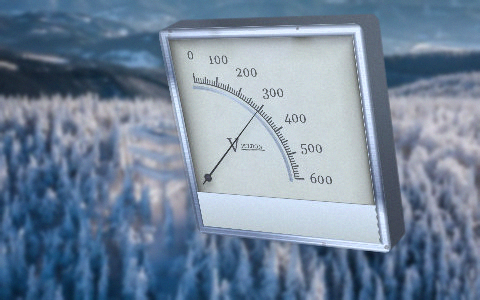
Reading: 300 V
